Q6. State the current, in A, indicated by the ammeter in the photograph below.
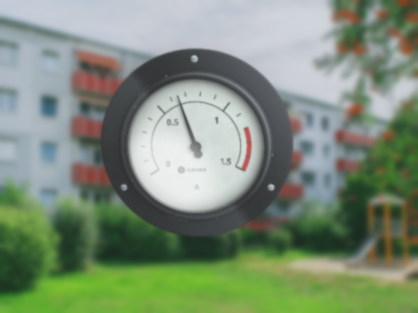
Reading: 0.65 A
